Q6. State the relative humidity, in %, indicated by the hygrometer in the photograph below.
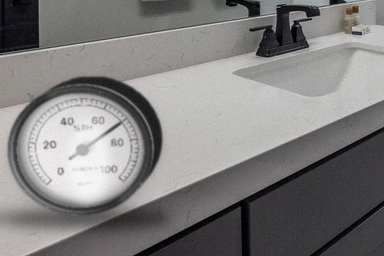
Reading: 70 %
